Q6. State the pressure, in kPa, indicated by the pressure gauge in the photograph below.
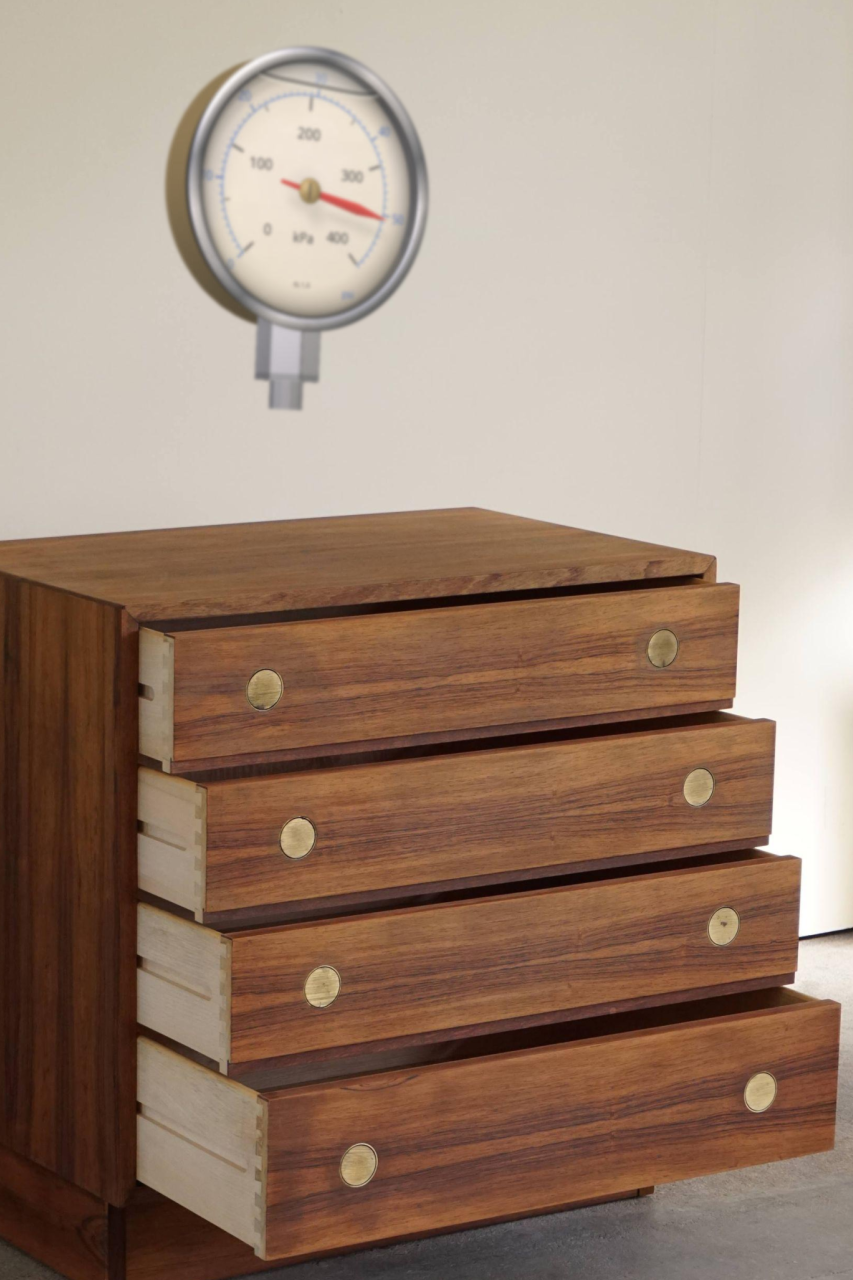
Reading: 350 kPa
